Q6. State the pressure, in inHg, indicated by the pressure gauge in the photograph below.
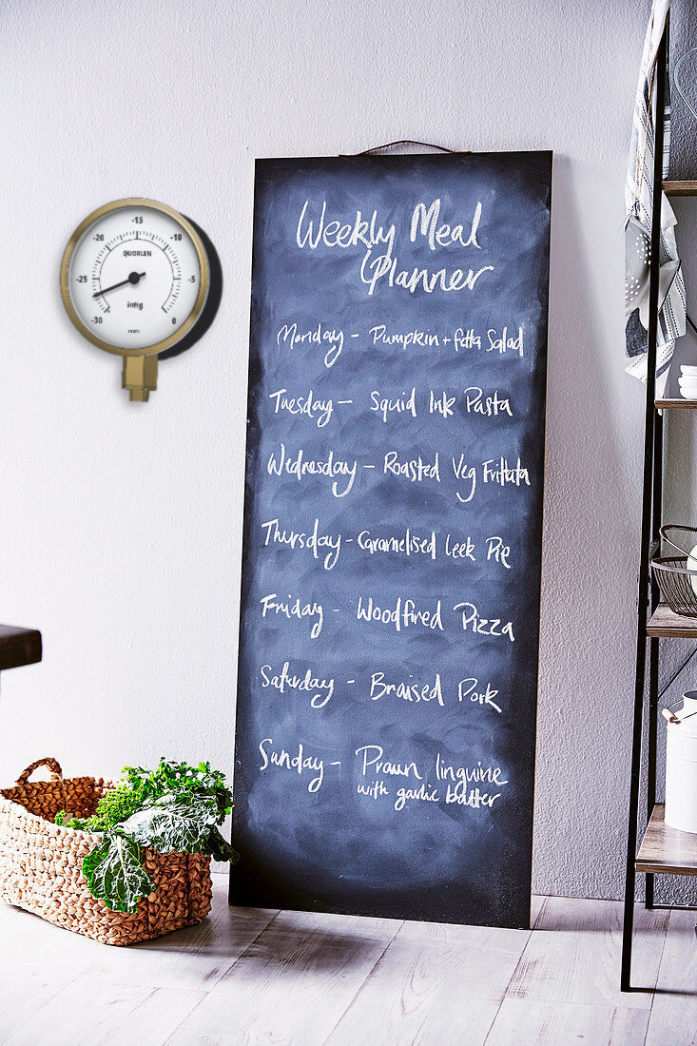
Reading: -27.5 inHg
